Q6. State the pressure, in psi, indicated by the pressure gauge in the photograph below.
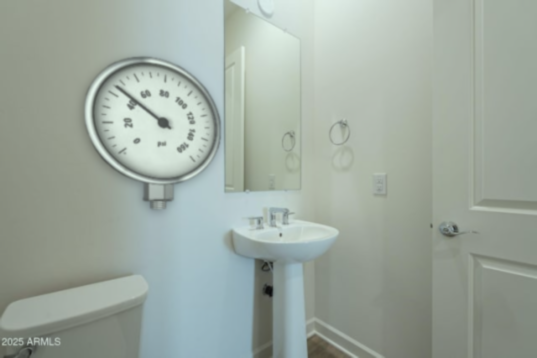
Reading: 45 psi
